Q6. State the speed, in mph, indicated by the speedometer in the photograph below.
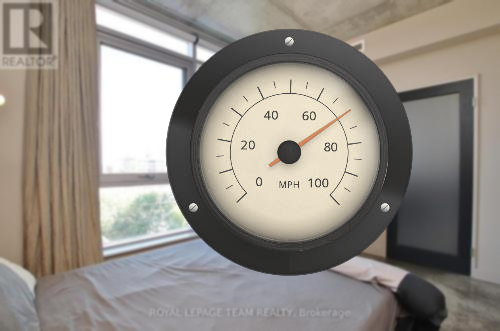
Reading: 70 mph
